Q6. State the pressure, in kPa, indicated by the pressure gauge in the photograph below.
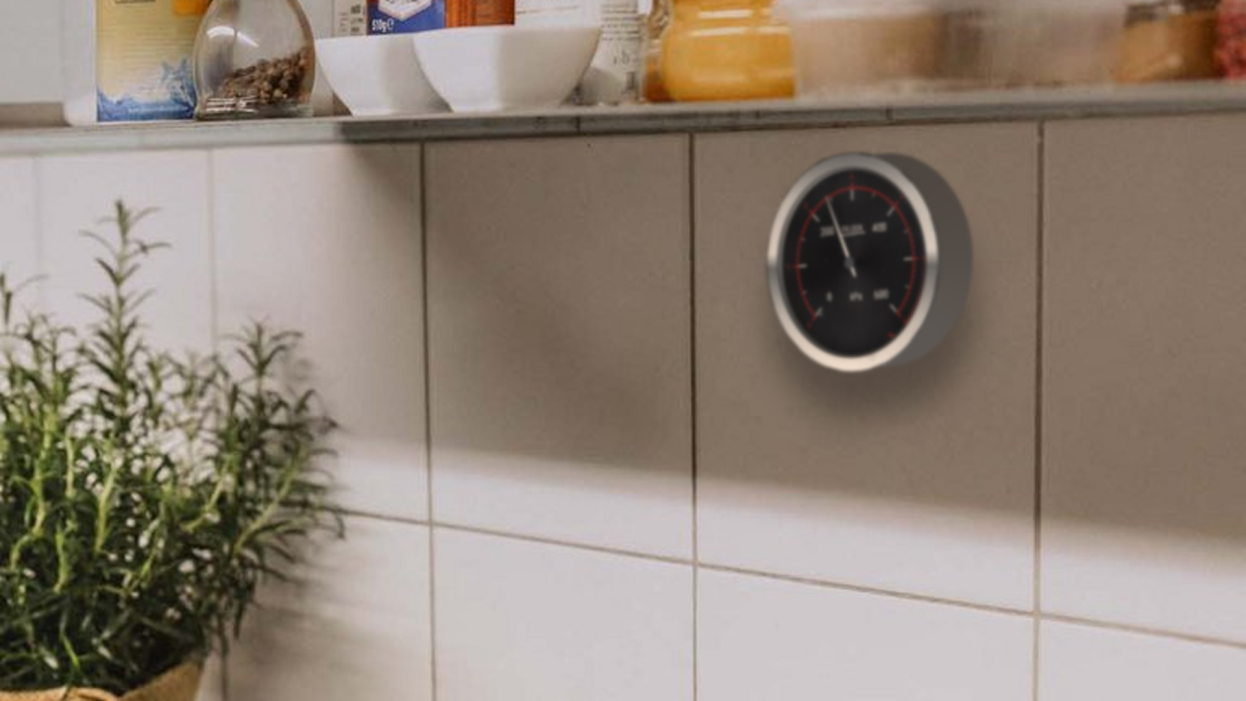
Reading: 250 kPa
